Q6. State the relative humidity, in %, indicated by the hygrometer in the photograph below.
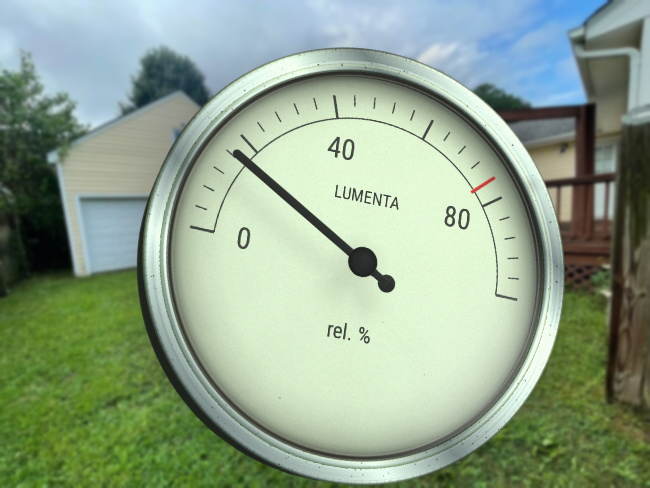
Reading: 16 %
